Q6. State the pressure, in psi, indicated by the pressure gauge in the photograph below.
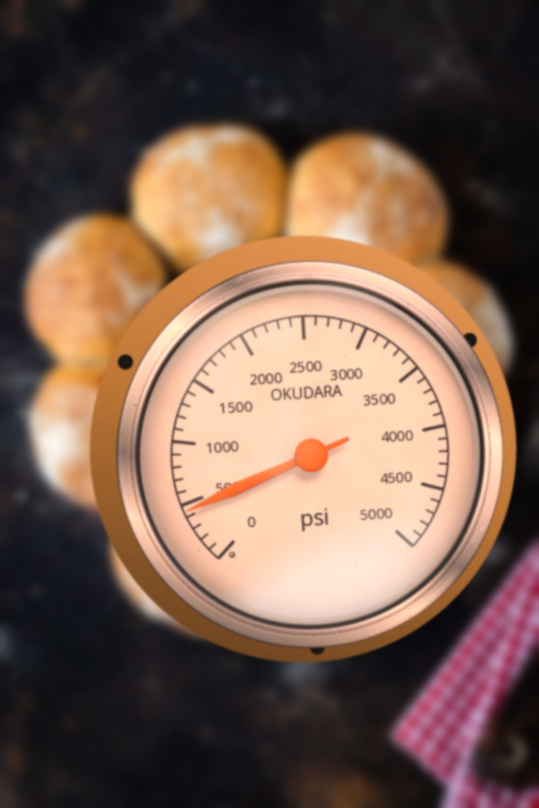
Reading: 450 psi
